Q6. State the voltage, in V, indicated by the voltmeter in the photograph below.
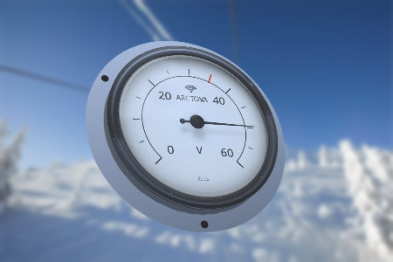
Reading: 50 V
